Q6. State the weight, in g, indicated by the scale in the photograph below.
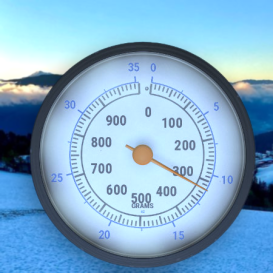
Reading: 320 g
